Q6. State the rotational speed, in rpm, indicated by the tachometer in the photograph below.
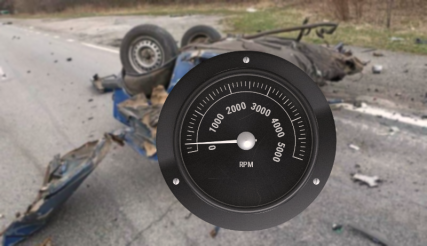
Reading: 200 rpm
